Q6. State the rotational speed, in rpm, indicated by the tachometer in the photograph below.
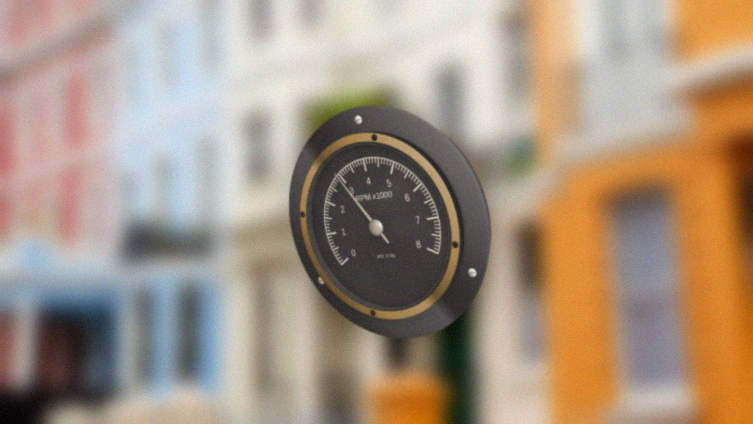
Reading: 3000 rpm
